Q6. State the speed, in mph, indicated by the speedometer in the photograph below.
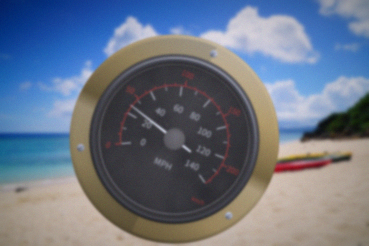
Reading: 25 mph
